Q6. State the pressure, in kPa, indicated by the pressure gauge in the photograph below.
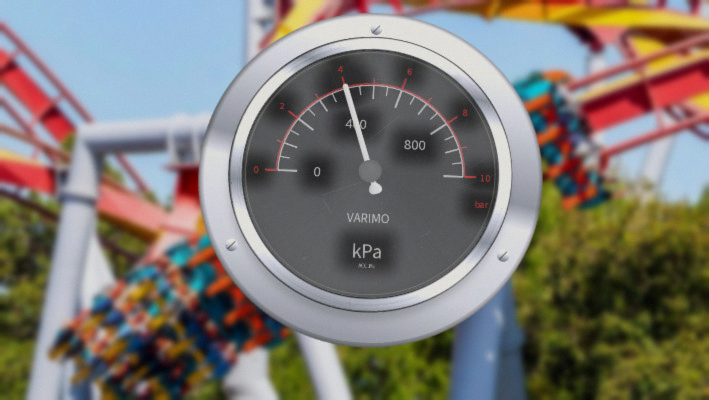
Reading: 400 kPa
